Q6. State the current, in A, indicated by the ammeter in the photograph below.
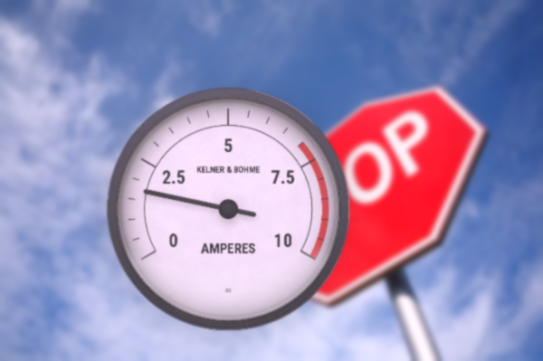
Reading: 1.75 A
